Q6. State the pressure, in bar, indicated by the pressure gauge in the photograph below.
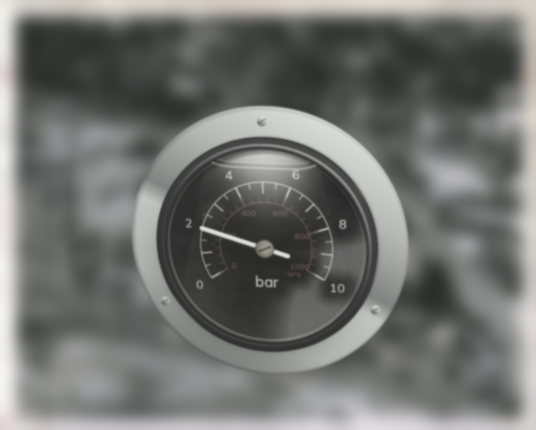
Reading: 2 bar
